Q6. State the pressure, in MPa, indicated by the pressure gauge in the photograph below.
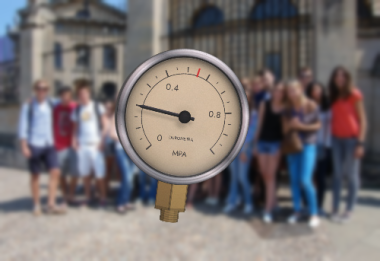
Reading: 0.2 MPa
